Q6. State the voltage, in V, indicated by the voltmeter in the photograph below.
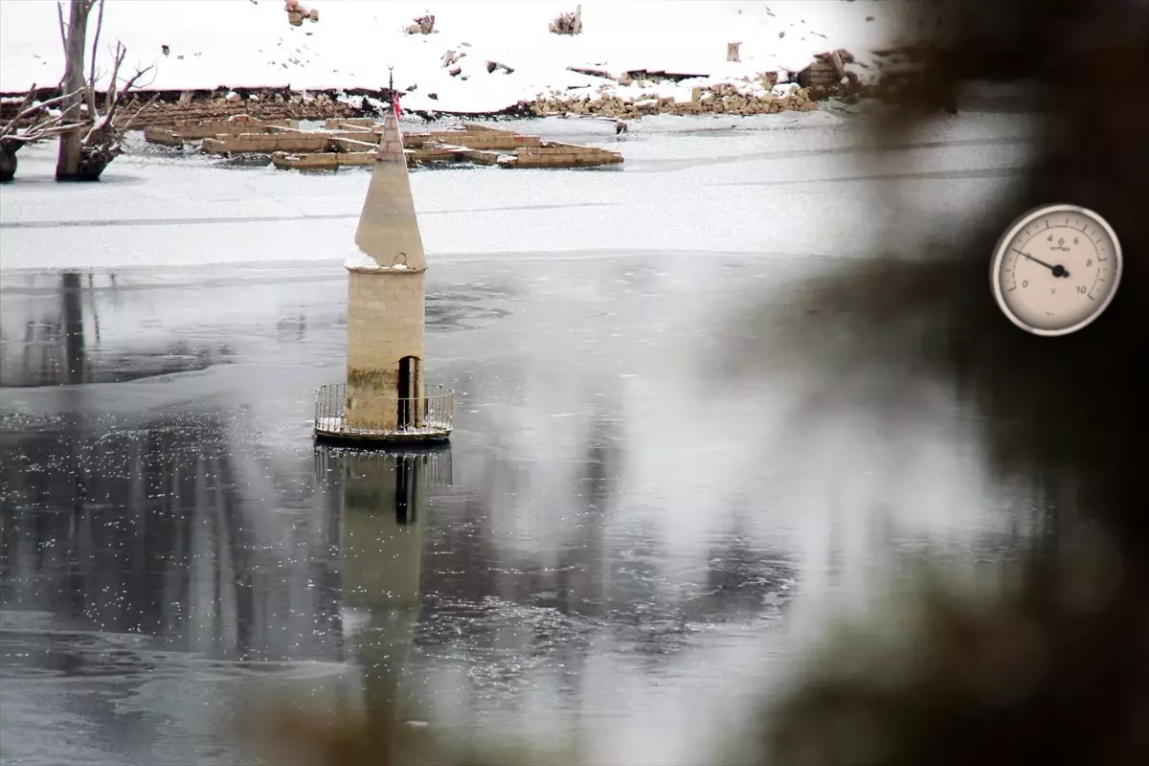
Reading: 2 V
